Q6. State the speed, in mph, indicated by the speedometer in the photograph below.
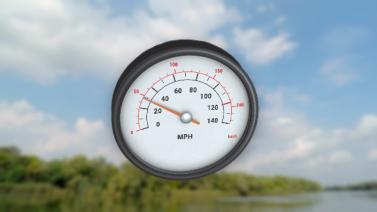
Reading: 30 mph
